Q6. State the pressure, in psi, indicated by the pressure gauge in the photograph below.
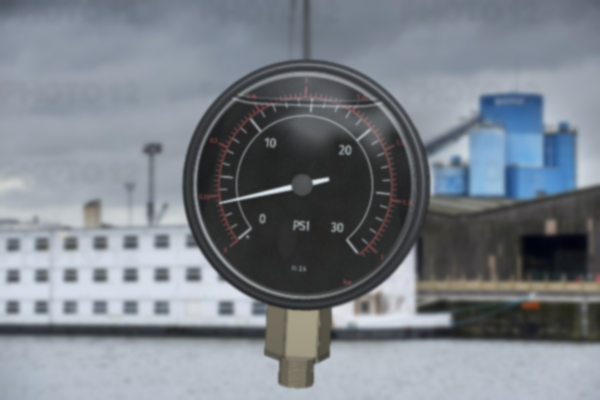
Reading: 3 psi
